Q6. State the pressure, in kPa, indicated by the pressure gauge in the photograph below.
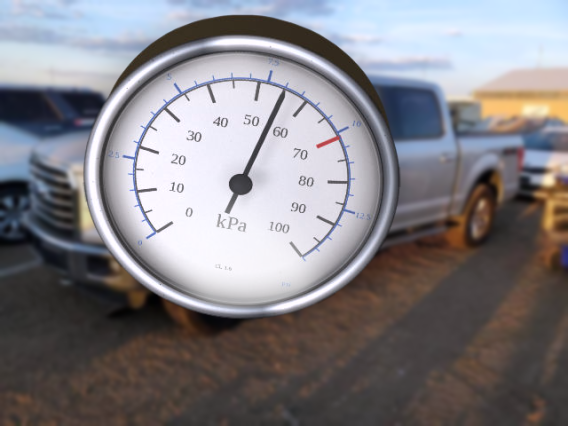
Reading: 55 kPa
